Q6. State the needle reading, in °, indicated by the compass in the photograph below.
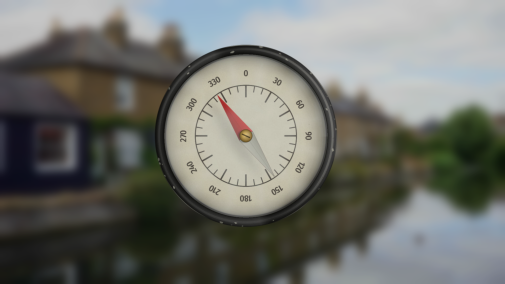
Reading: 325 °
